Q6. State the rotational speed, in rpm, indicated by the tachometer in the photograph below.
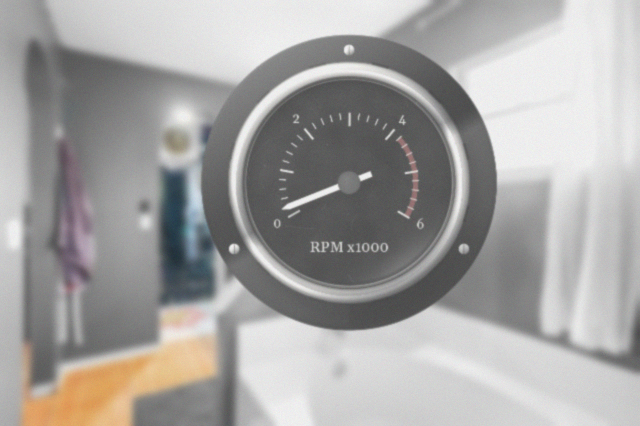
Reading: 200 rpm
